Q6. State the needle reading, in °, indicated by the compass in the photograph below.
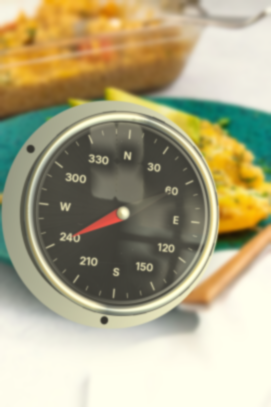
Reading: 240 °
